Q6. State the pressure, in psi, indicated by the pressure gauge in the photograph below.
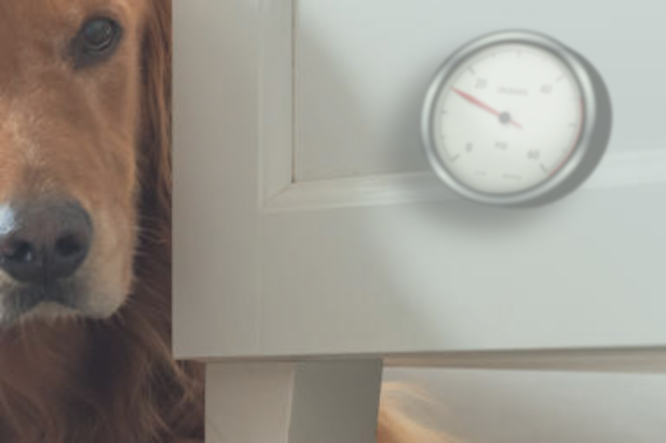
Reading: 15 psi
